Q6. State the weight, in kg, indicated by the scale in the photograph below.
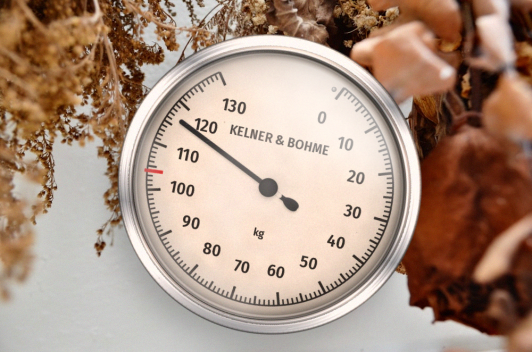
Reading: 117 kg
